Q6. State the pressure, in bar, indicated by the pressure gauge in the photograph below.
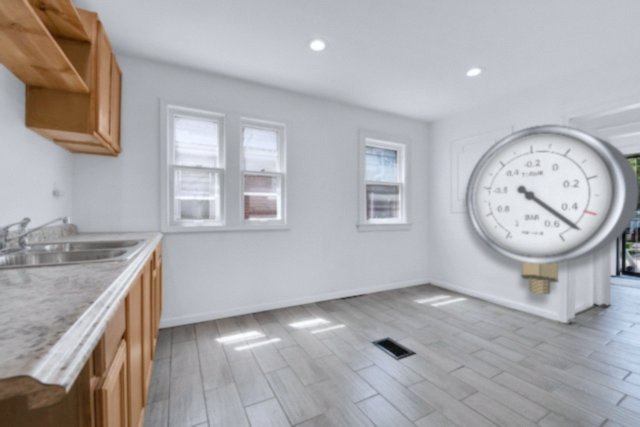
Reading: 0.5 bar
